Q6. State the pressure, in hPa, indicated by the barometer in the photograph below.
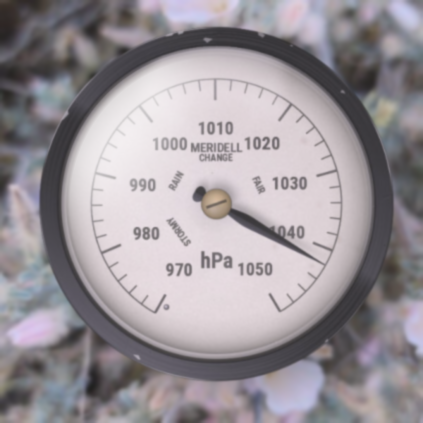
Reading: 1042 hPa
